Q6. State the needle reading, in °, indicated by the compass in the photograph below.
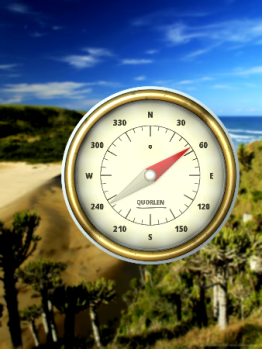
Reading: 55 °
